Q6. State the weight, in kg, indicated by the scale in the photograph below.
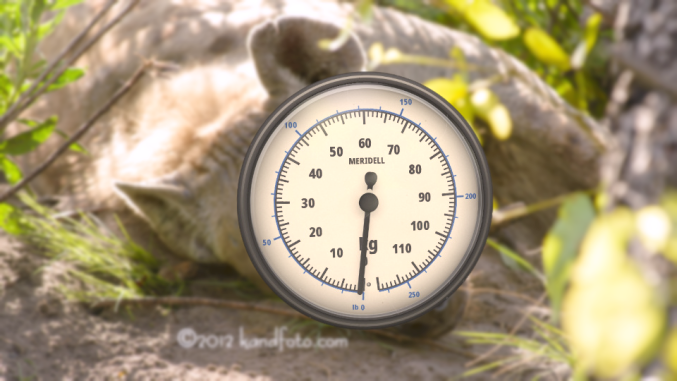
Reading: 1 kg
